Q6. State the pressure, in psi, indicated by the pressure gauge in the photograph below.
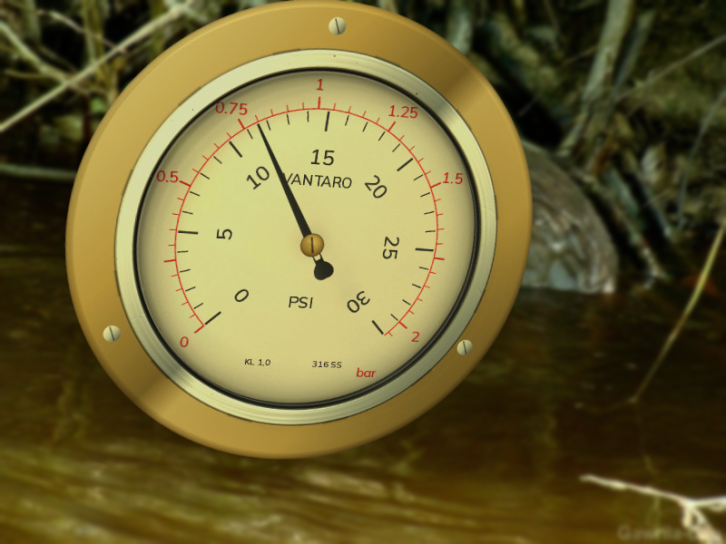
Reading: 11.5 psi
